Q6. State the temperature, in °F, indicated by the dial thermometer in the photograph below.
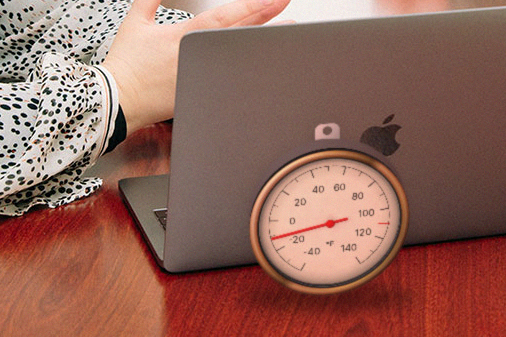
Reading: -10 °F
